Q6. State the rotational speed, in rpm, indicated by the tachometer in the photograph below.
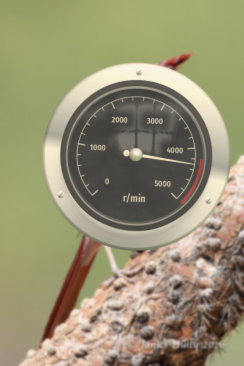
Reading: 4300 rpm
